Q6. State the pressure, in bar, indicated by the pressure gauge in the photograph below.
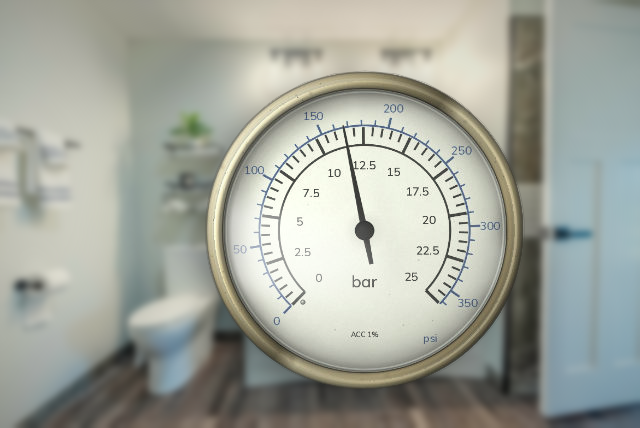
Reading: 11.5 bar
